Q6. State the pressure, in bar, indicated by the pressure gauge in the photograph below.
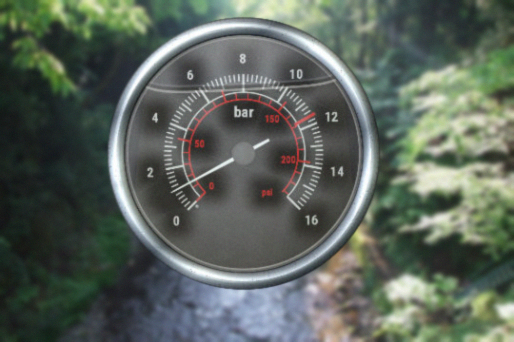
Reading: 1 bar
